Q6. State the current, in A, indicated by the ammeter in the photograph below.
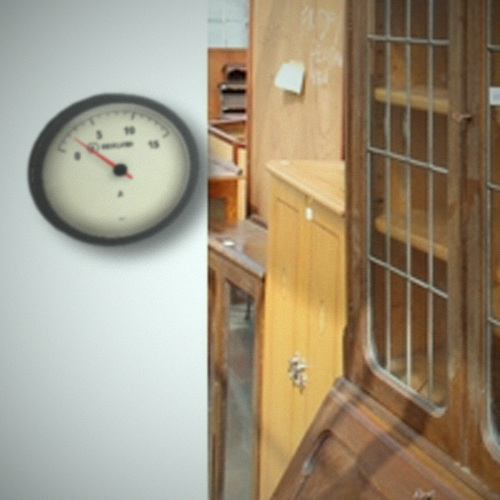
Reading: 2 A
